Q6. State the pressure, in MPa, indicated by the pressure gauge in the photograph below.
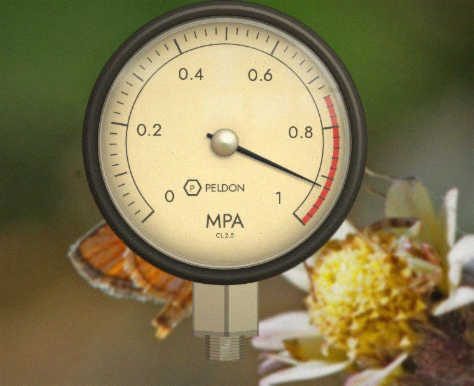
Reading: 0.92 MPa
